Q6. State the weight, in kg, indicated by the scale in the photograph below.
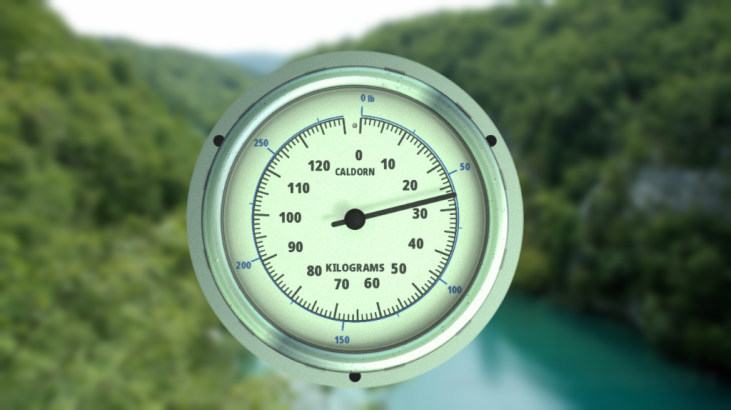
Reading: 27 kg
